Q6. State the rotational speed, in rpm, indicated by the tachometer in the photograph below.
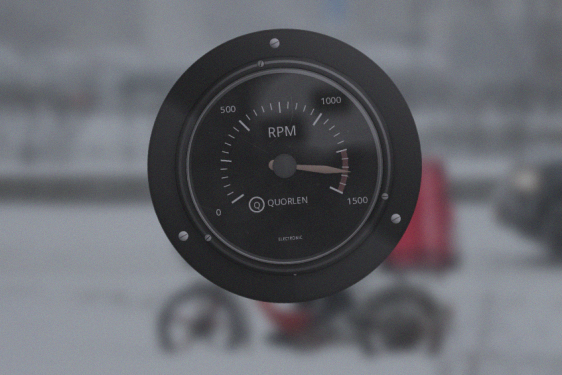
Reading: 1375 rpm
